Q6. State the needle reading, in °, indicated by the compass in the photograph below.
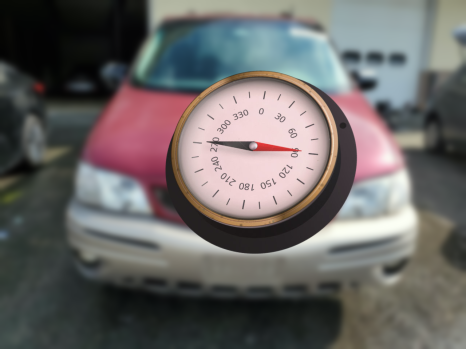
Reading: 90 °
